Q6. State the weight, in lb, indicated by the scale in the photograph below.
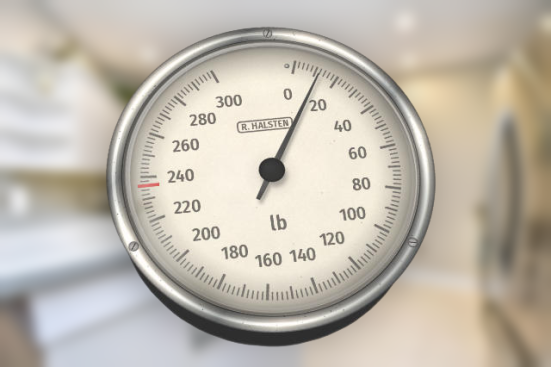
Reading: 12 lb
